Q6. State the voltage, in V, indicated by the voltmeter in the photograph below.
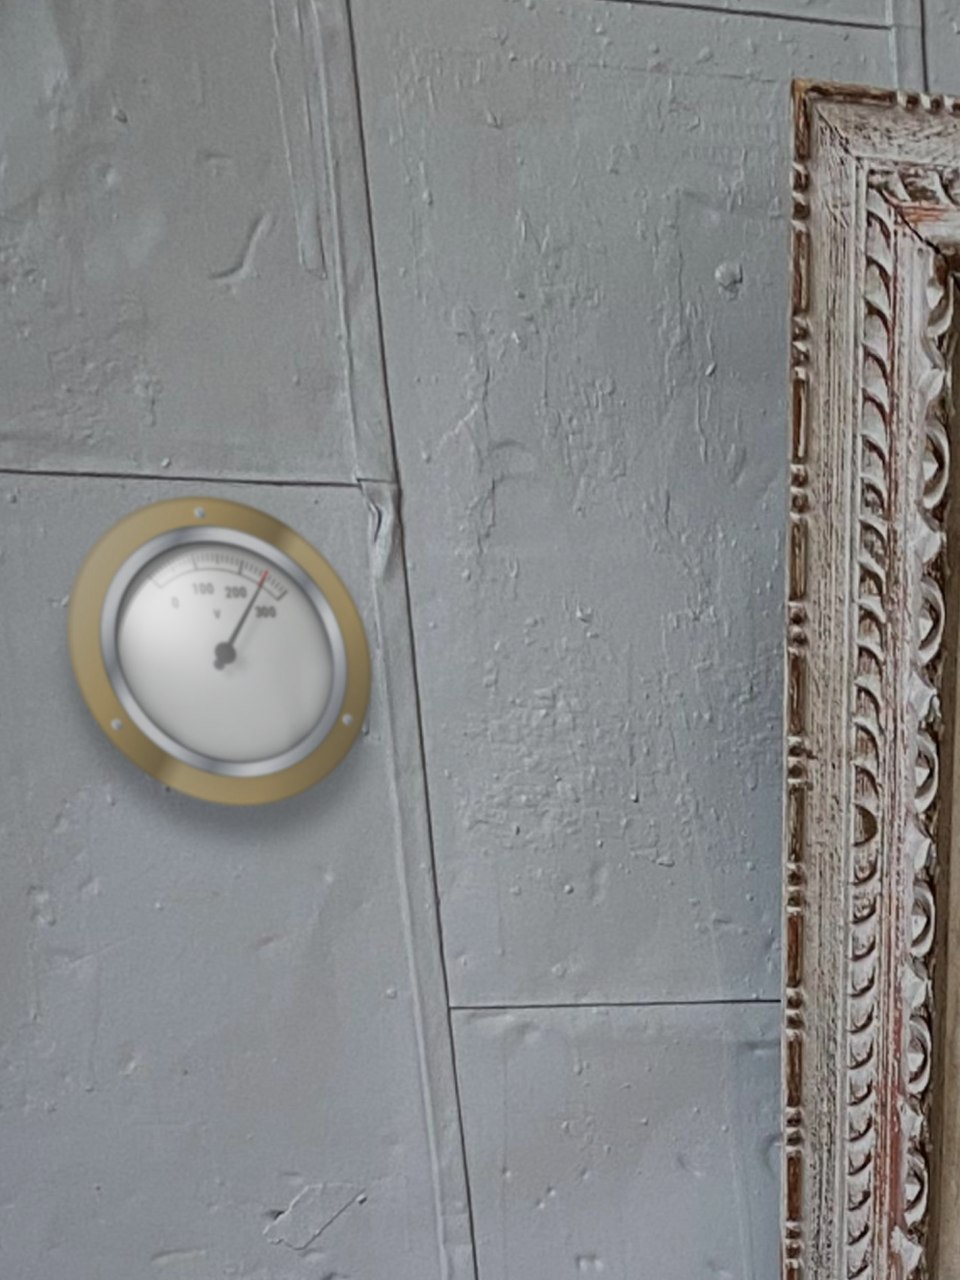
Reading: 250 V
